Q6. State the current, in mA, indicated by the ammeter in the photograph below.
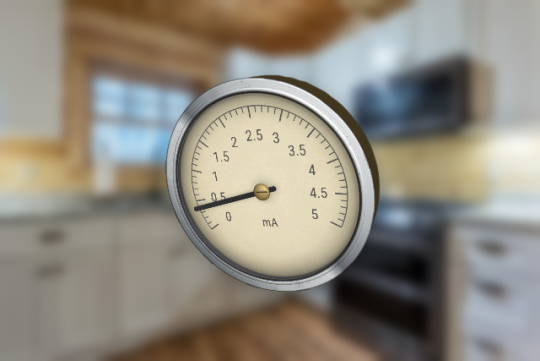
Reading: 0.4 mA
